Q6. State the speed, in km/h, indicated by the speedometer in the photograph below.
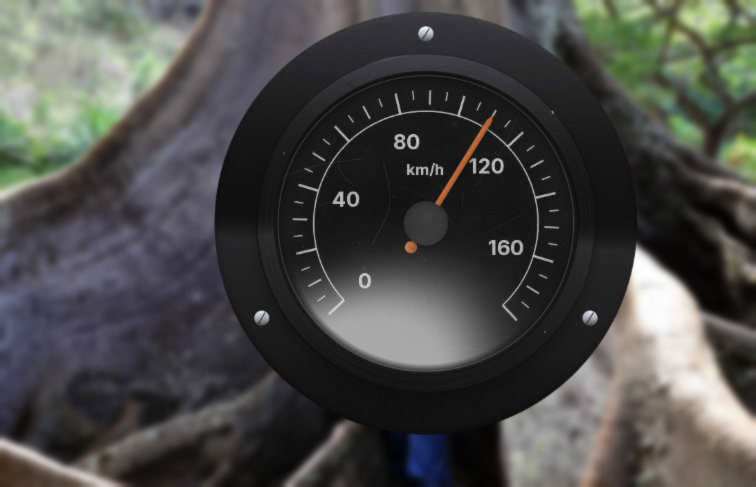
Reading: 110 km/h
